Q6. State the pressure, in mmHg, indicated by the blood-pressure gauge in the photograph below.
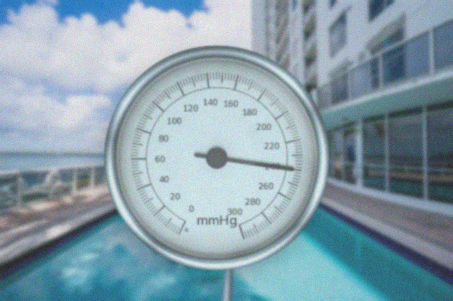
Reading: 240 mmHg
